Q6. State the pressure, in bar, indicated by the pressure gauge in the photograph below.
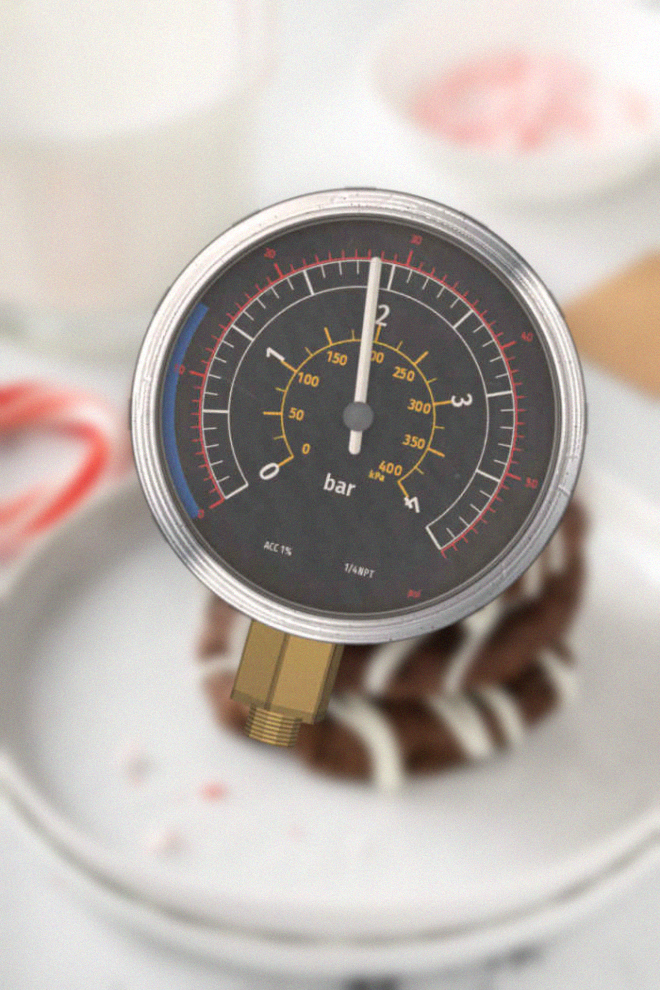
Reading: 1.9 bar
